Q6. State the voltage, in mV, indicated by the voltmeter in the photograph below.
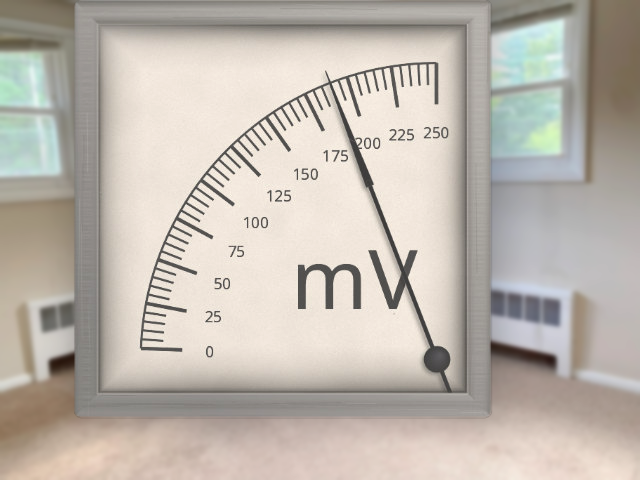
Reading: 190 mV
